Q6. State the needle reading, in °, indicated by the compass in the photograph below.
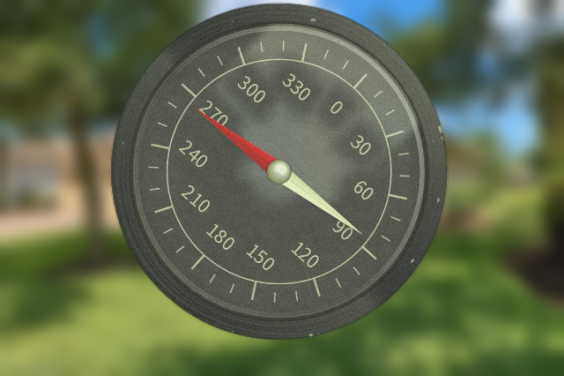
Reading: 265 °
